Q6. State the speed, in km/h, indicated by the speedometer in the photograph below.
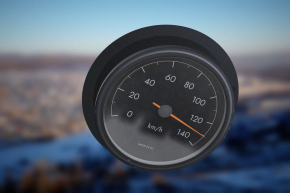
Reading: 130 km/h
